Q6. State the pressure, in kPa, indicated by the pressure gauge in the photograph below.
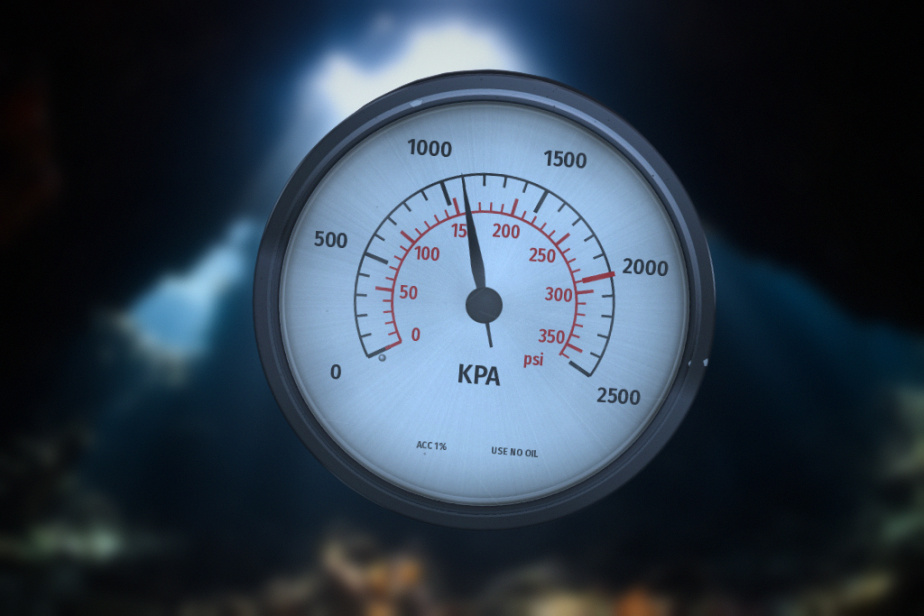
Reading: 1100 kPa
